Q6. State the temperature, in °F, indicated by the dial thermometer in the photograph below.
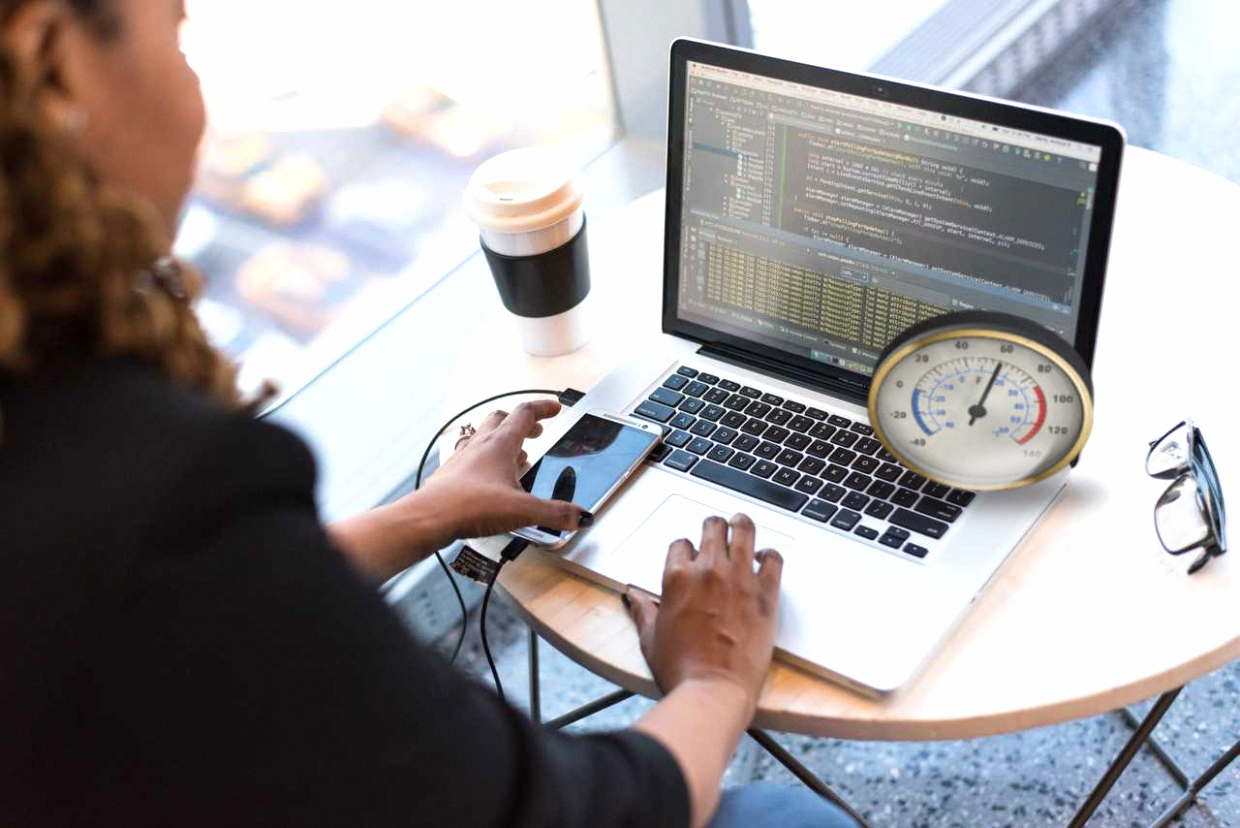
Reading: 60 °F
